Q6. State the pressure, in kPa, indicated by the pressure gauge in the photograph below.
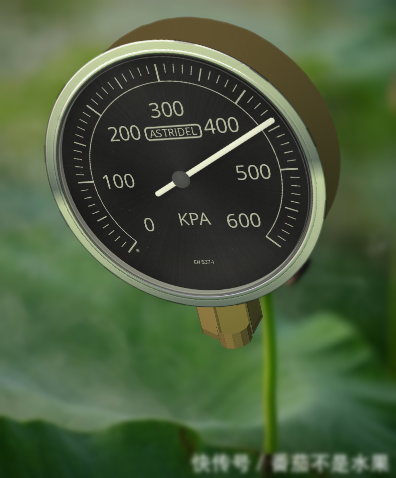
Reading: 440 kPa
